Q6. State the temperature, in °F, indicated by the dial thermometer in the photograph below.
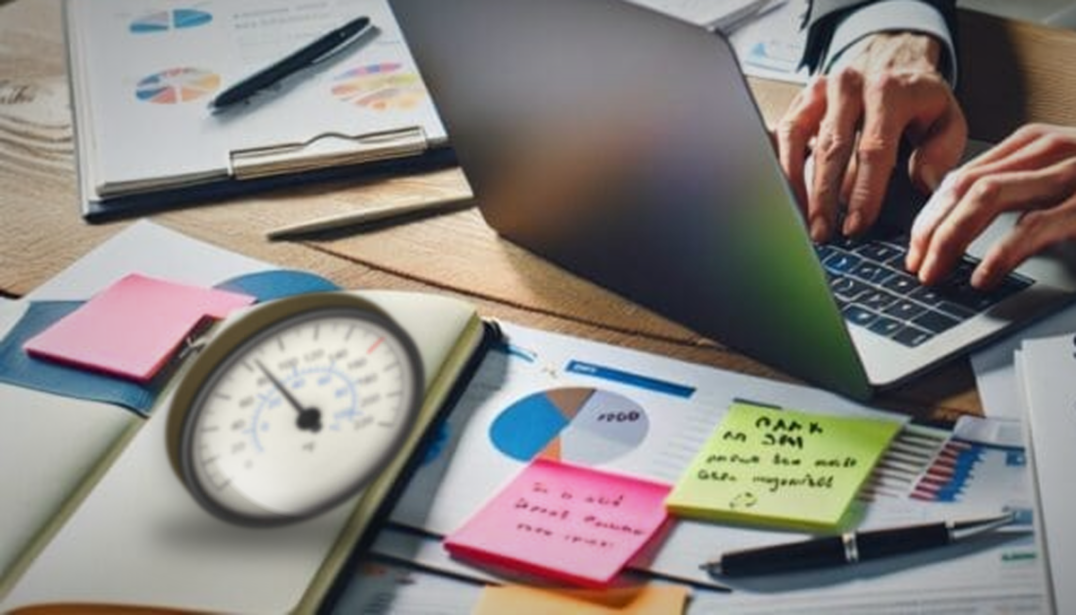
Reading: 85 °F
